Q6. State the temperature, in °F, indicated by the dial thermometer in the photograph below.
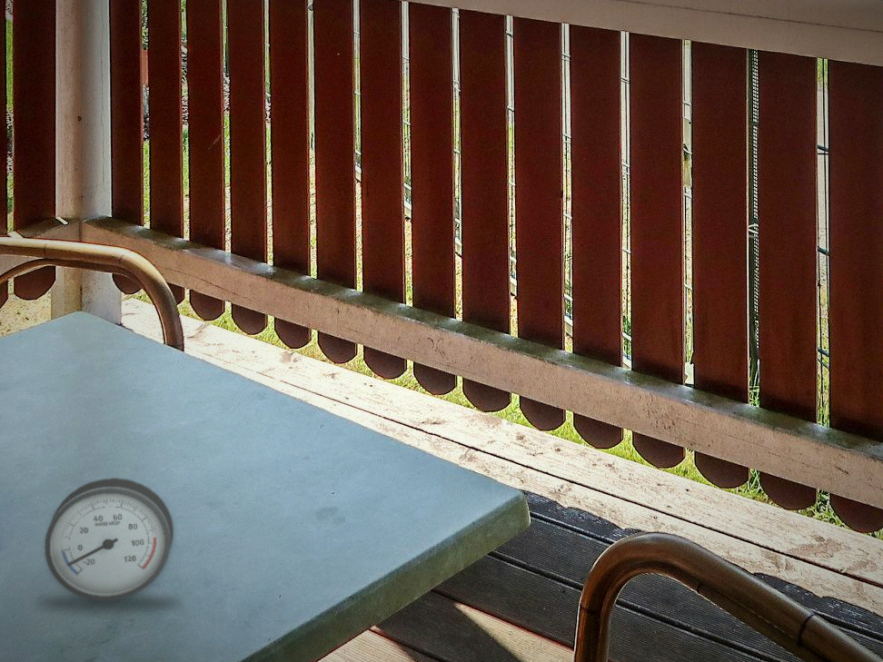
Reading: -10 °F
